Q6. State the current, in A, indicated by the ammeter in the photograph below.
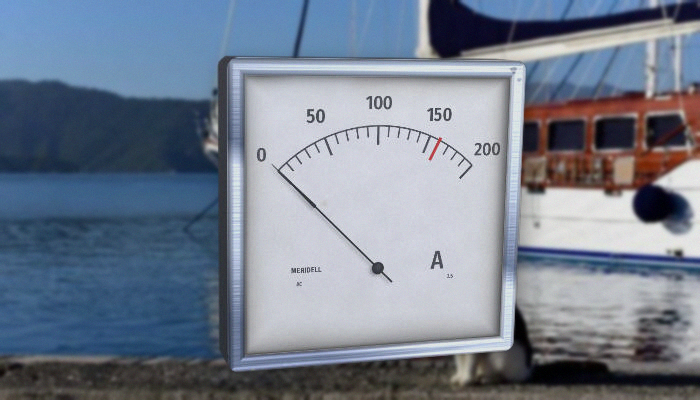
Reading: 0 A
